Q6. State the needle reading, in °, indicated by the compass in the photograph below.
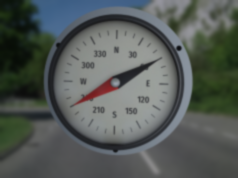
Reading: 240 °
